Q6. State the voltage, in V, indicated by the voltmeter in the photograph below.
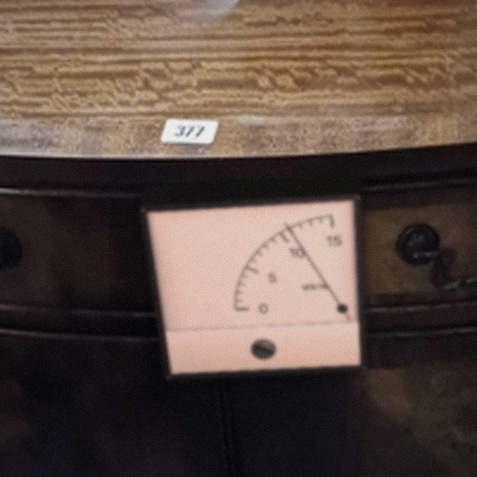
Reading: 11 V
